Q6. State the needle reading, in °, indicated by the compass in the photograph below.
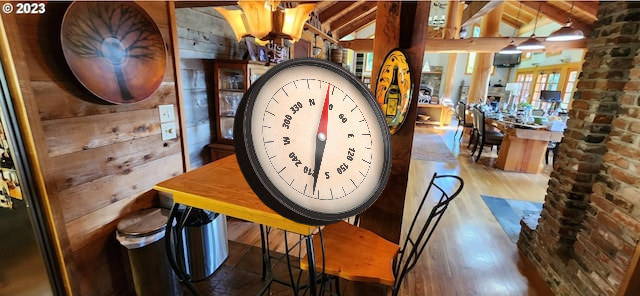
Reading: 22.5 °
